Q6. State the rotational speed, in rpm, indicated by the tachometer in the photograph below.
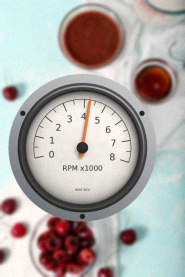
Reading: 4250 rpm
